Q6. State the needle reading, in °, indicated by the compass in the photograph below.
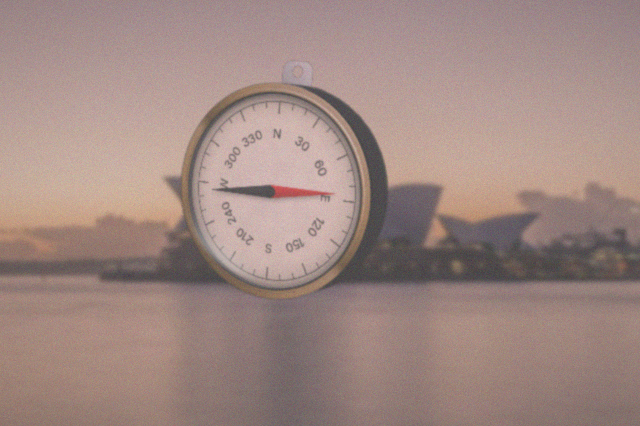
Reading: 85 °
